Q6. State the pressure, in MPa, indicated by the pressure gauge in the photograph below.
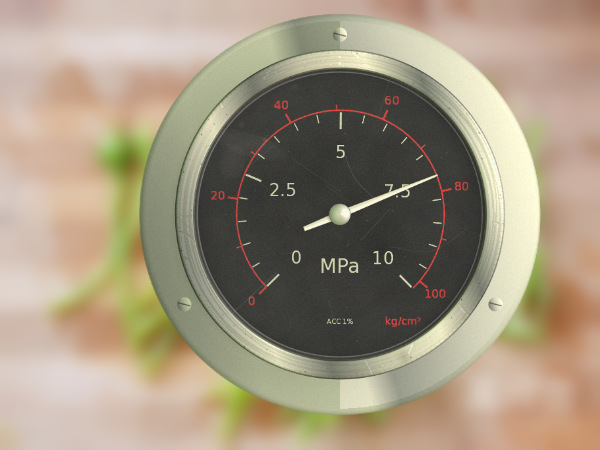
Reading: 7.5 MPa
